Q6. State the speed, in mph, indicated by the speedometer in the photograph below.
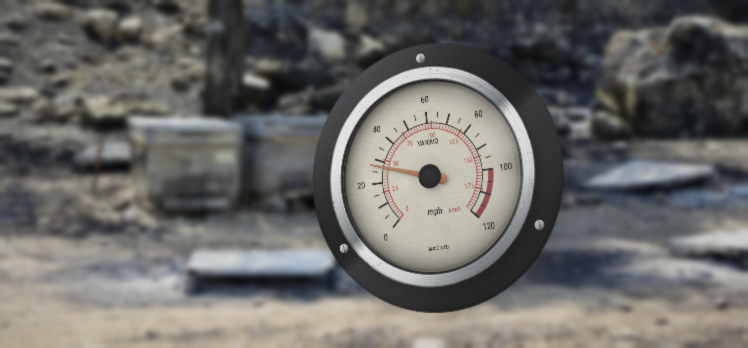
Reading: 27.5 mph
